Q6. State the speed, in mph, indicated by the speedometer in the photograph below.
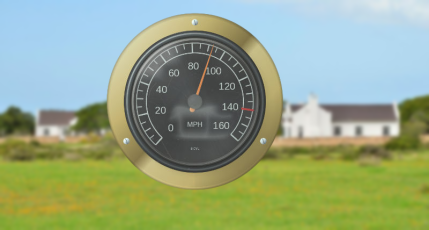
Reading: 92.5 mph
